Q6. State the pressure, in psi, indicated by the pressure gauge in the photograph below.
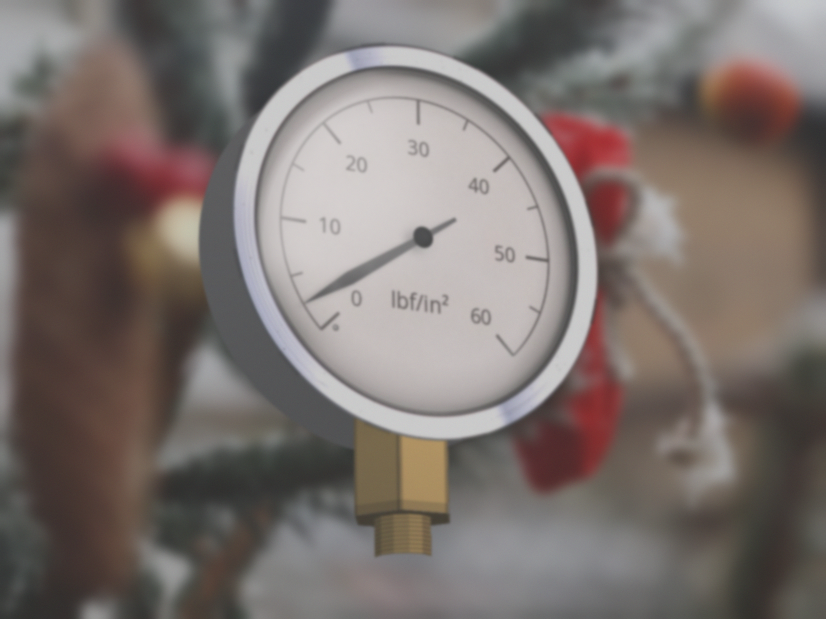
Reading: 2.5 psi
